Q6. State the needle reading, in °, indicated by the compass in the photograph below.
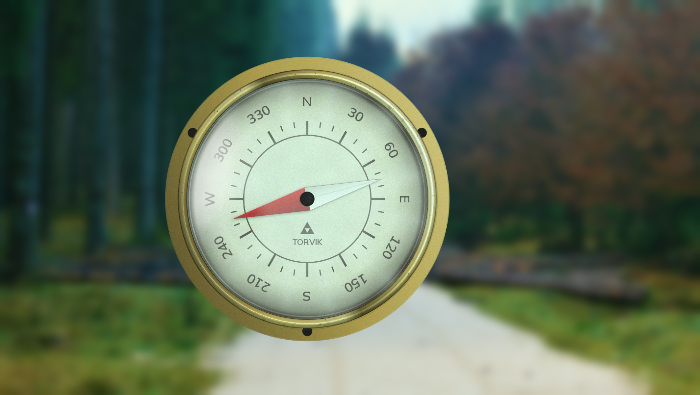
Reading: 255 °
